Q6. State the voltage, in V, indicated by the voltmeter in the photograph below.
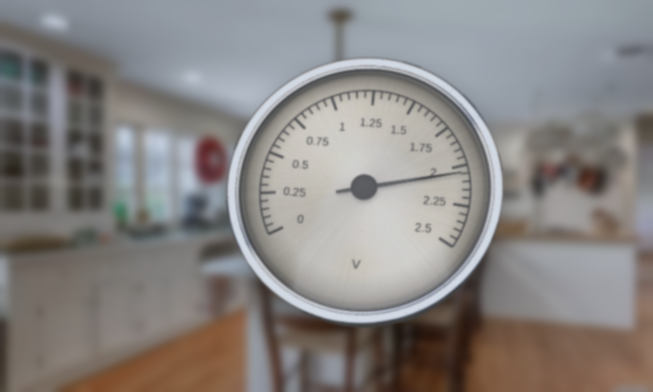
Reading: 2.05 V
